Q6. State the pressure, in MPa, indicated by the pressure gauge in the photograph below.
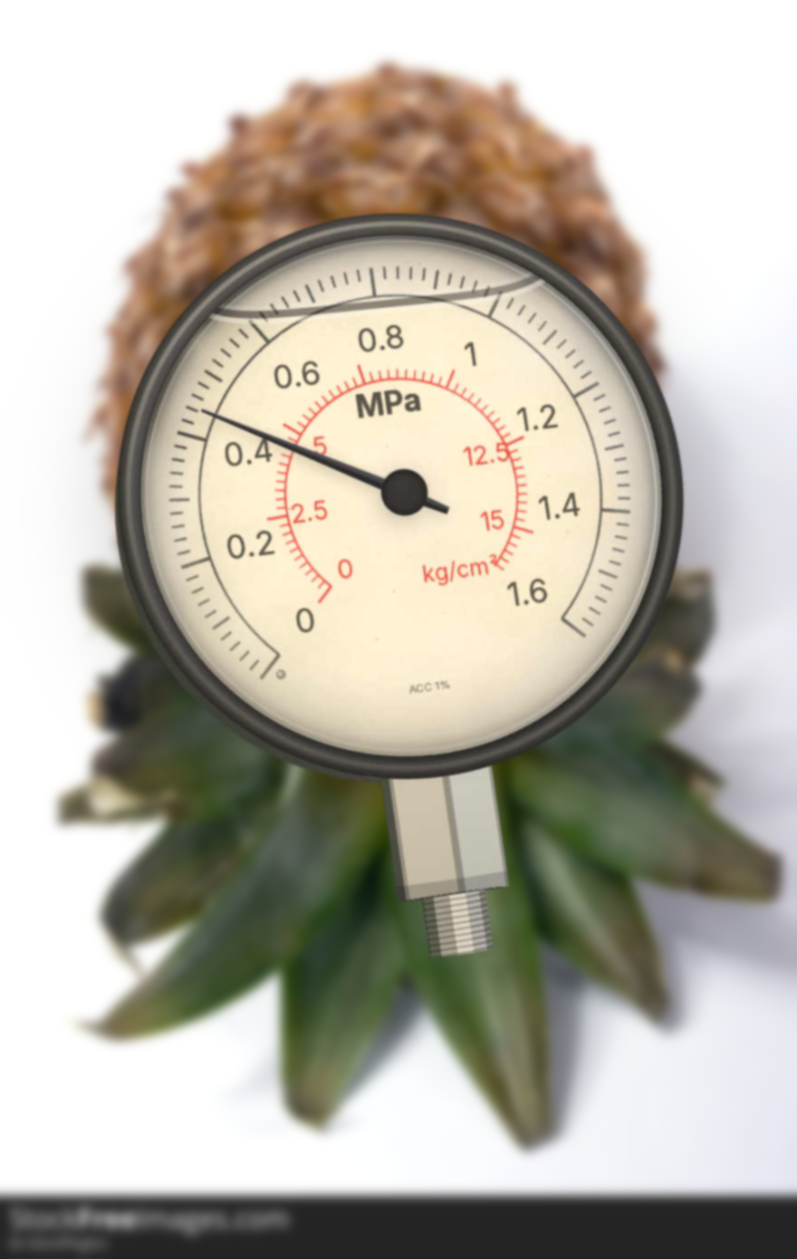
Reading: 0.44 MPa
